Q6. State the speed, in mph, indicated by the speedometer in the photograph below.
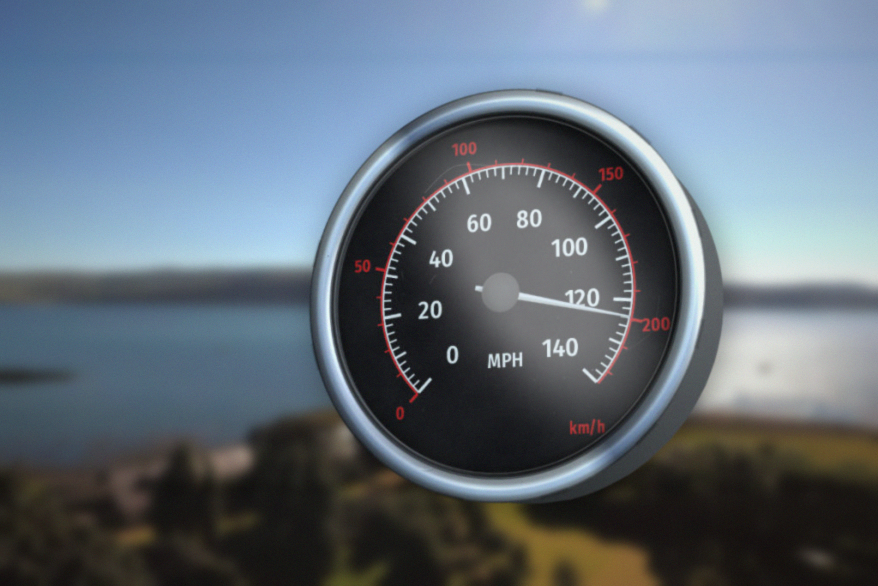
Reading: 124 mph
